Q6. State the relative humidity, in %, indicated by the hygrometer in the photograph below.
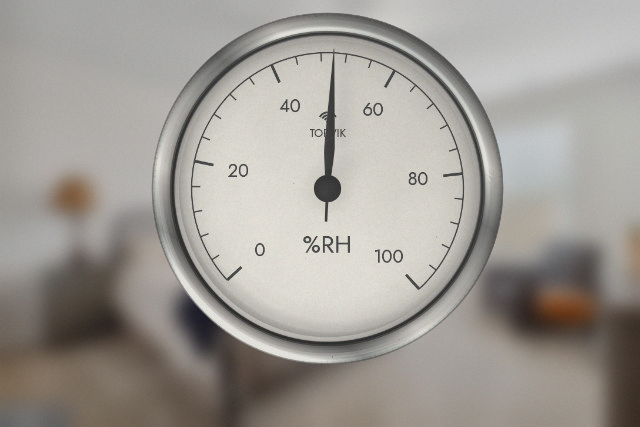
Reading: 50 %
